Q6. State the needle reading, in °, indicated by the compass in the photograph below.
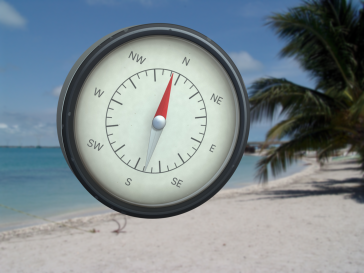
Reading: 350 °
